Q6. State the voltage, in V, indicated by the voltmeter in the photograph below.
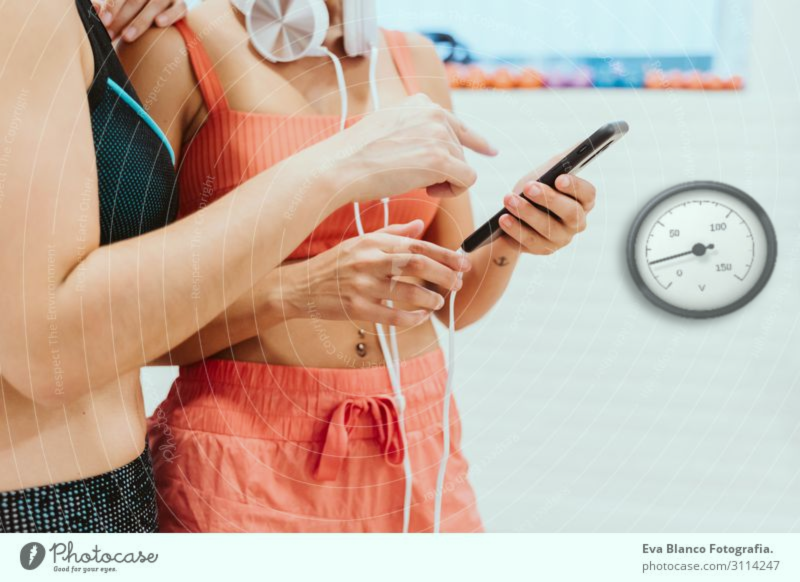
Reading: 20 V
